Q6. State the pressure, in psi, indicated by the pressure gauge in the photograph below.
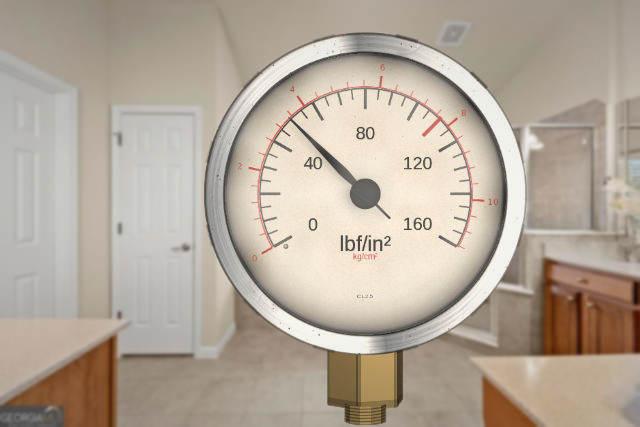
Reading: 50 psi
